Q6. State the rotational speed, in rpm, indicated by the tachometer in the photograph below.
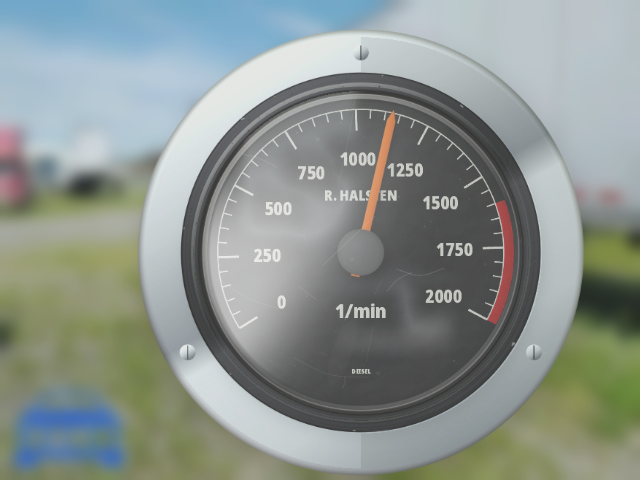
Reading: 1125 rpm
